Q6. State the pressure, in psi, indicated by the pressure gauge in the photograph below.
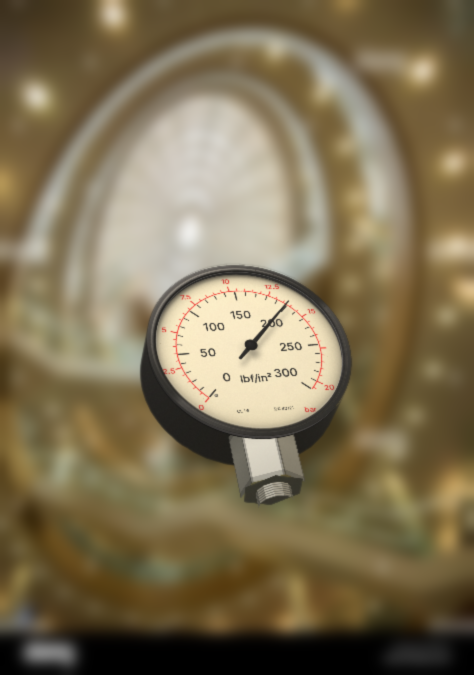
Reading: 200 psi
